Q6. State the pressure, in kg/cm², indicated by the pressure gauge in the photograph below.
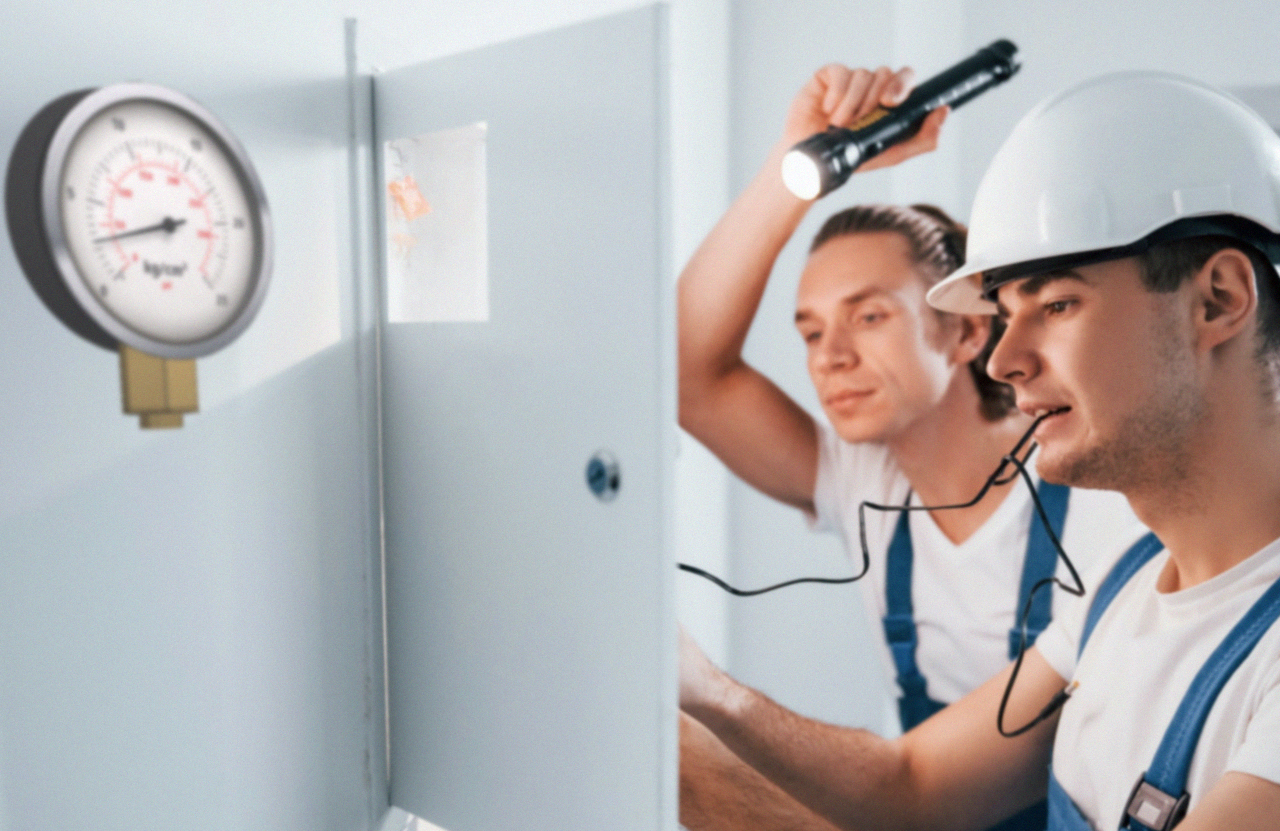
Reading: 2.5 kg/cm²
